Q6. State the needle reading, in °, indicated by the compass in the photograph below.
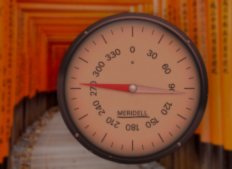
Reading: 275 °
